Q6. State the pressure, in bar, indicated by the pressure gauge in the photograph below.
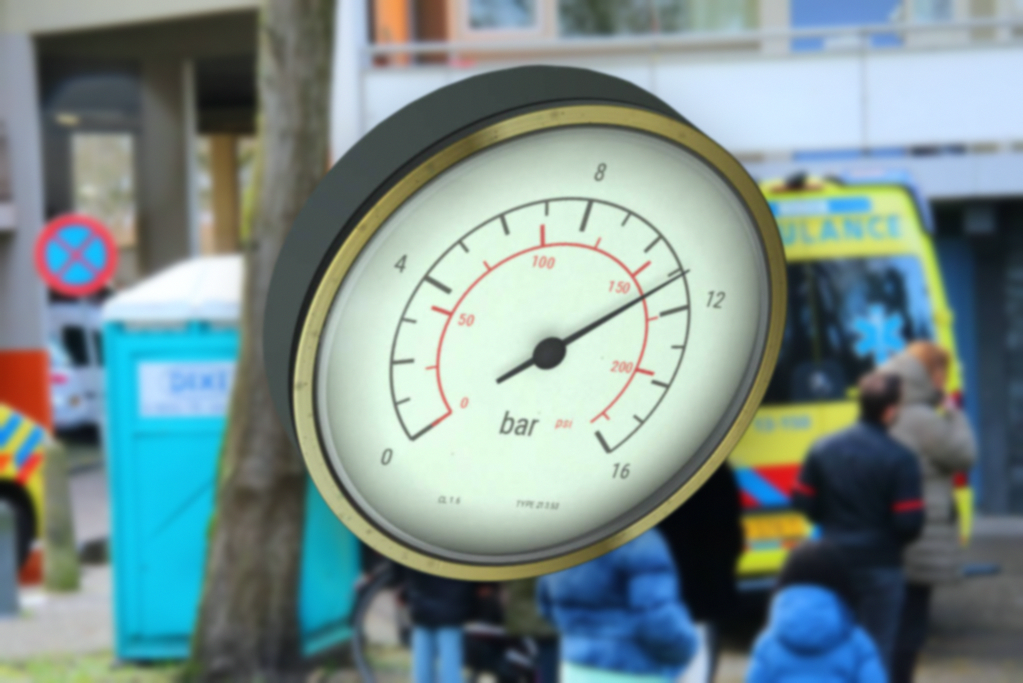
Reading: 11 bar
